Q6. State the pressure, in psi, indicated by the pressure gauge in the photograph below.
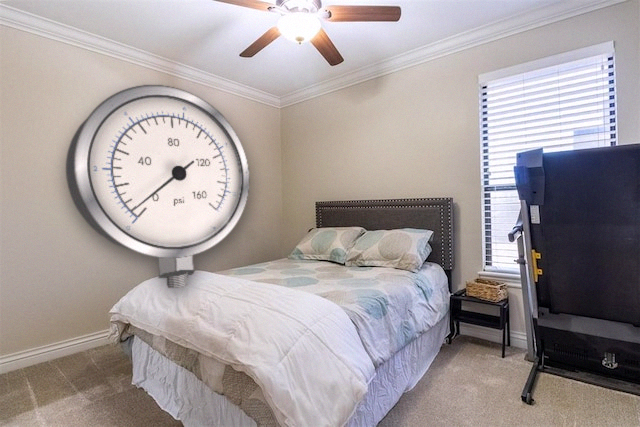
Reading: 5 psi
